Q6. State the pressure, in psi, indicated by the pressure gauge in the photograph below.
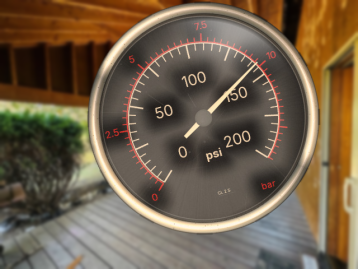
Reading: 142.5 psi
